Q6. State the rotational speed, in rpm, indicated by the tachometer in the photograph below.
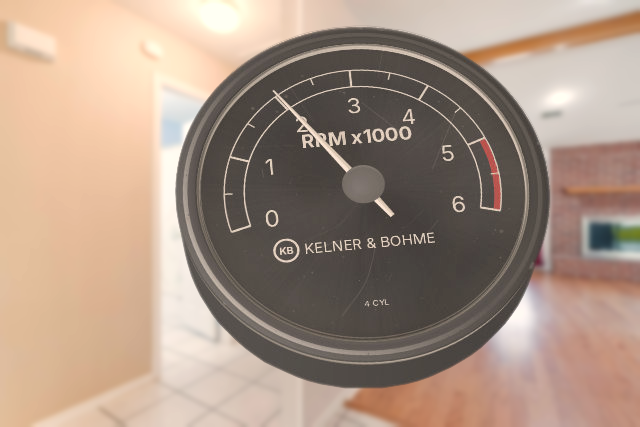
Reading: 2000 rpm
